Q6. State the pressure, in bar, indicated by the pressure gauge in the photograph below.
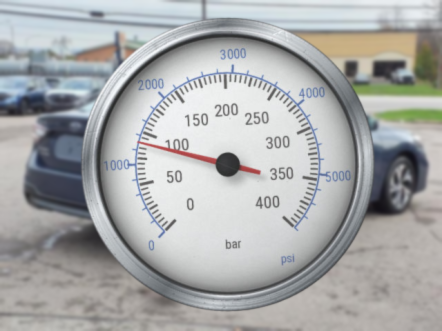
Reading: 90 bar
